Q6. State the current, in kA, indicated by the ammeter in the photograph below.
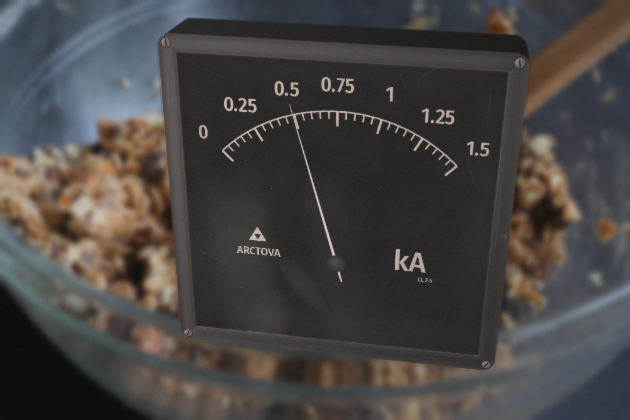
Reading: 0.5 kA
